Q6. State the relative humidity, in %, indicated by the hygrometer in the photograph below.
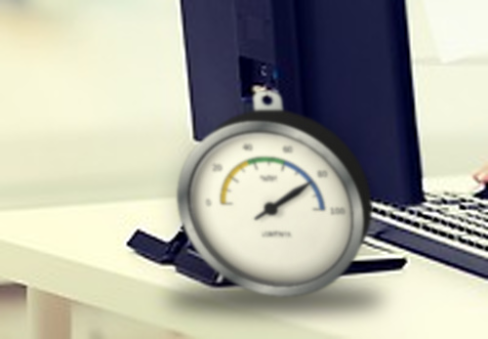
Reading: 80 %
